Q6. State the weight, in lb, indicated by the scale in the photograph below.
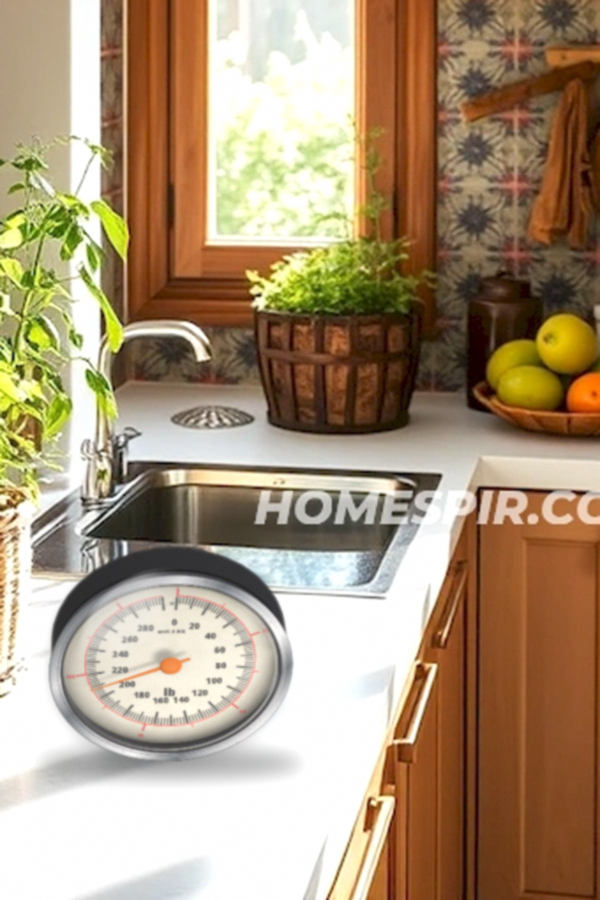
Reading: 210 lb
